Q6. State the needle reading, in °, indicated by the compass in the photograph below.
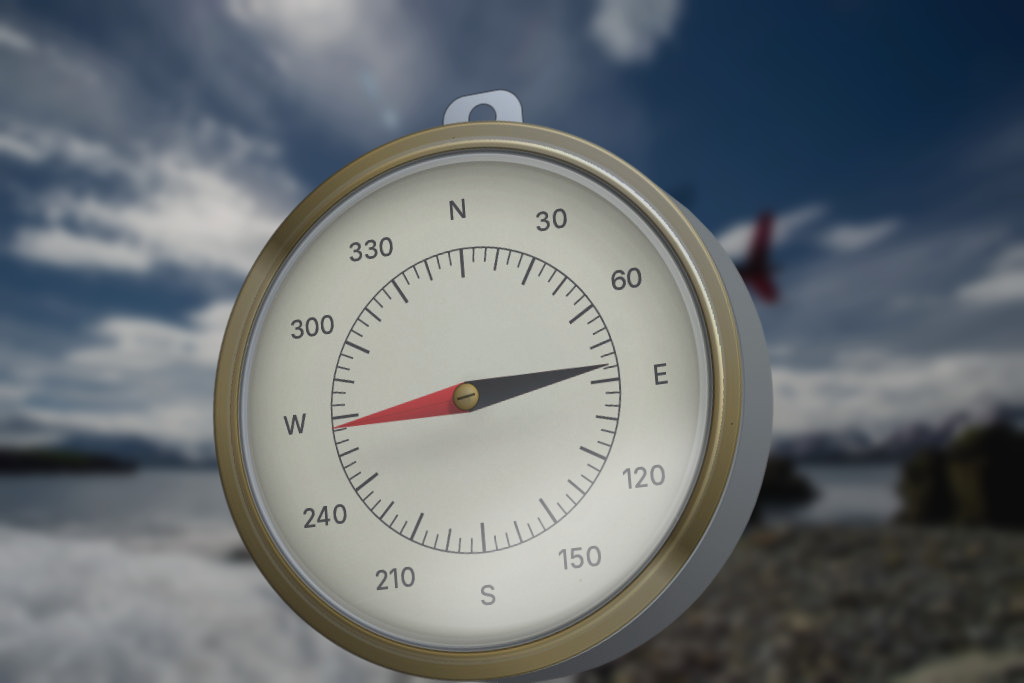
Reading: 265 °
